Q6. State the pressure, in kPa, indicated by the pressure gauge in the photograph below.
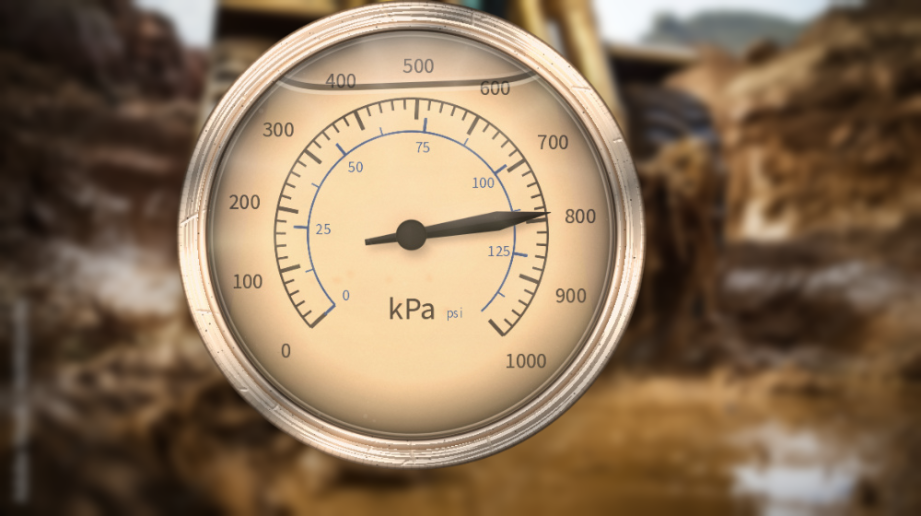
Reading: 790 kPa
